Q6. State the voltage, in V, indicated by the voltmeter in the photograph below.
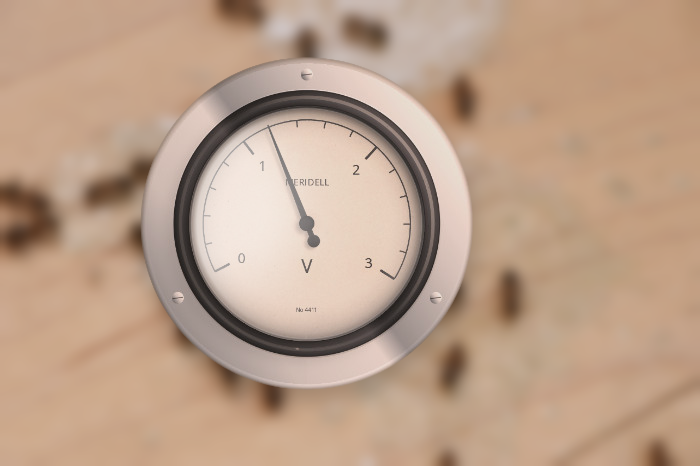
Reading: 1.2 V
